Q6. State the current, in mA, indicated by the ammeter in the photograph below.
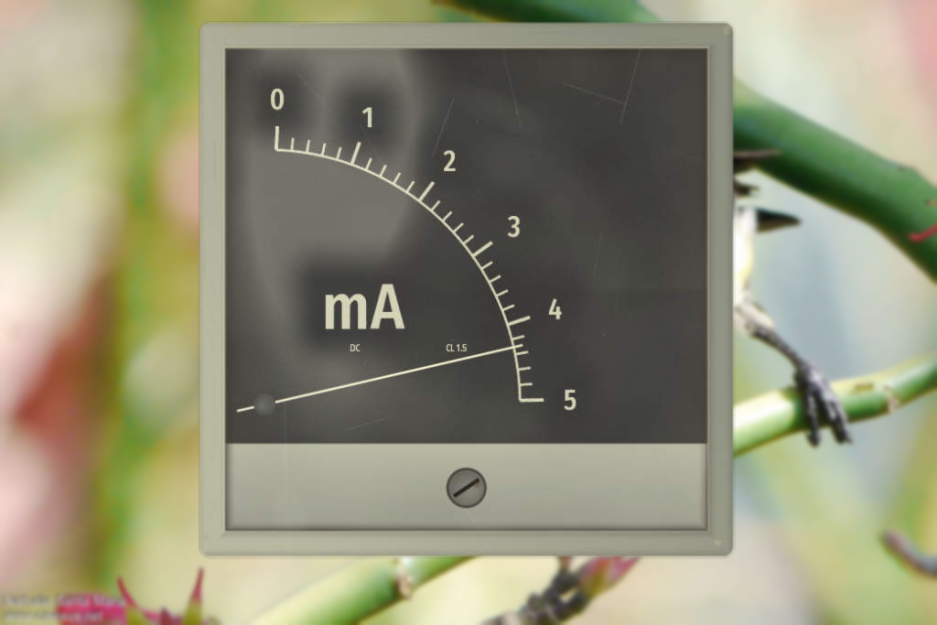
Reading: 4.3 mA
